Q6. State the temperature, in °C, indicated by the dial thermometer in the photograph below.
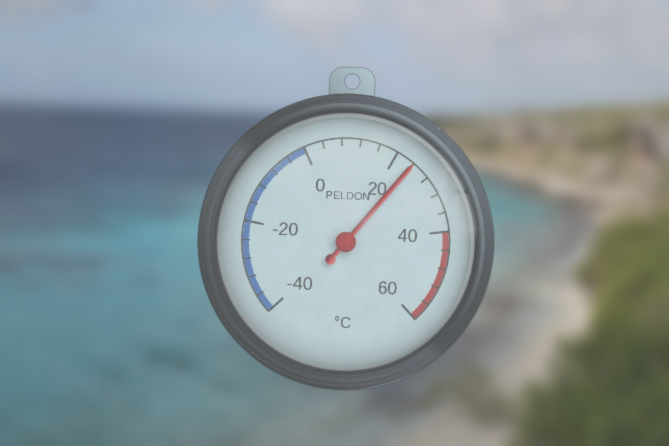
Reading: 24 °C
